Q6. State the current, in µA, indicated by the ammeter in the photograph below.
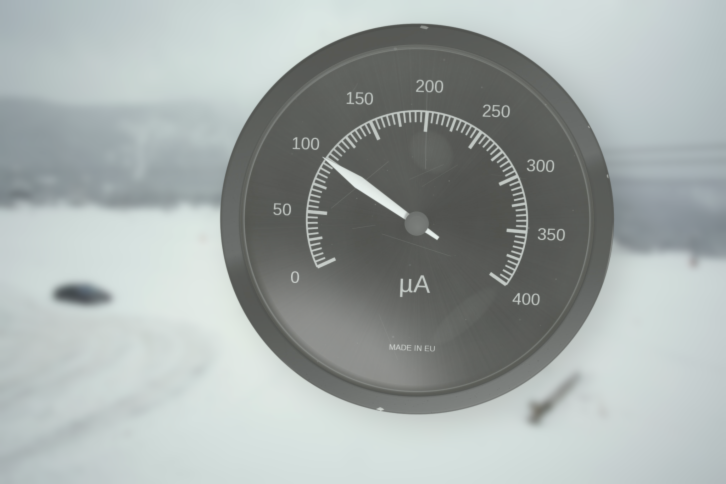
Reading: 100 µA
